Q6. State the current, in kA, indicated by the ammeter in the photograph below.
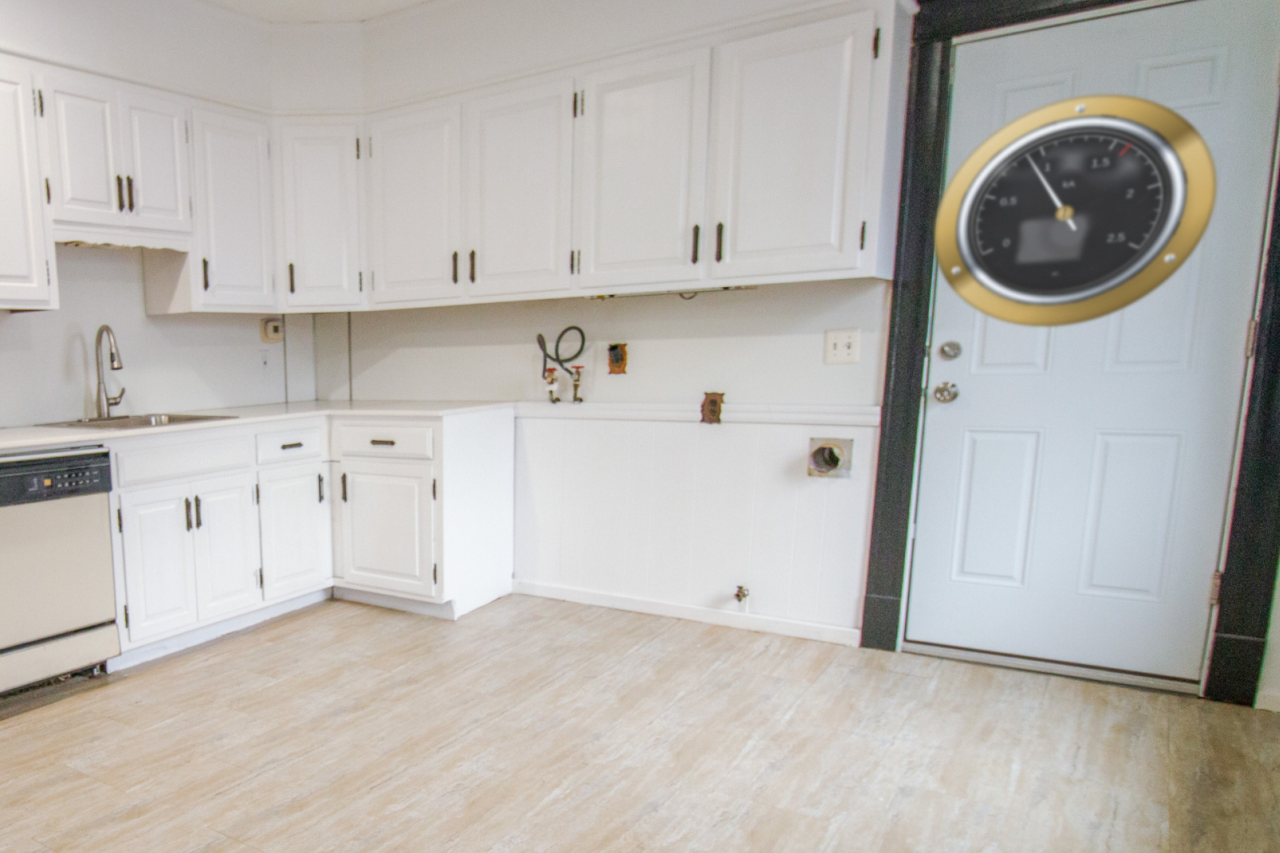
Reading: 0.9 kA
